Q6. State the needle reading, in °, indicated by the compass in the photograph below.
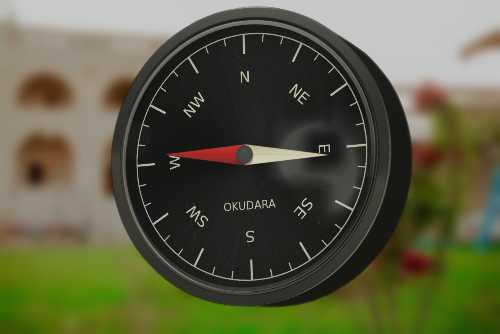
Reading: 275 °
